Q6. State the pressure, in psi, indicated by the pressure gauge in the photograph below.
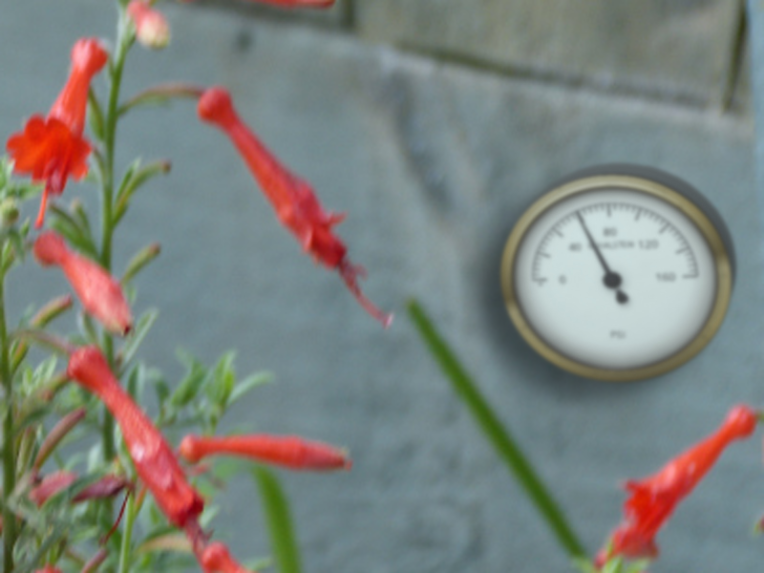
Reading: 60 psi
